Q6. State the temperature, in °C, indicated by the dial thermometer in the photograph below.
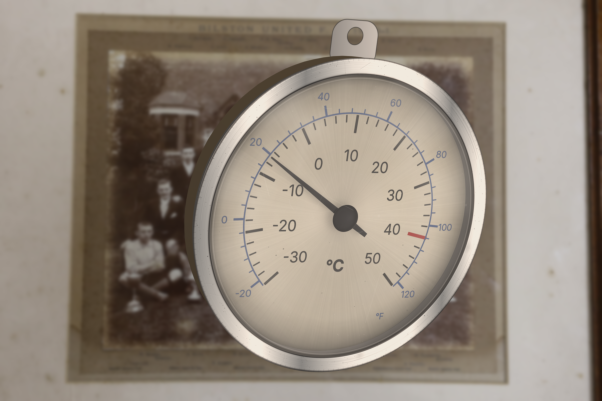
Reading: -7 °C
